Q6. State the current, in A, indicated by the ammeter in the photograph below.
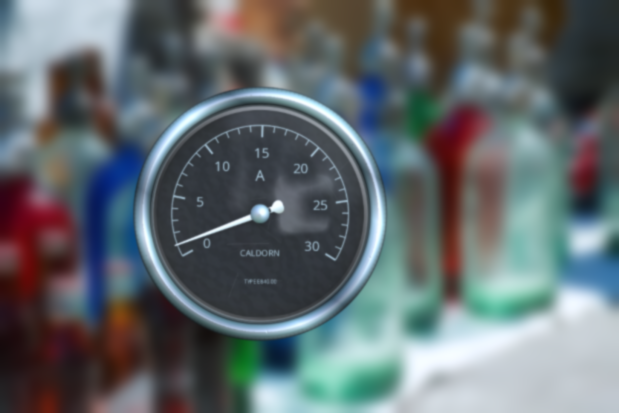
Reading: 1 A
